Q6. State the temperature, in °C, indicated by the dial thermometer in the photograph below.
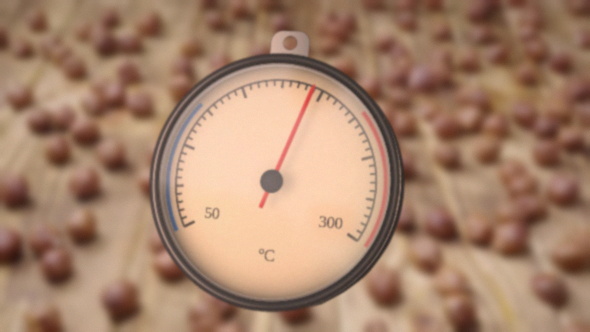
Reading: 195 °C
